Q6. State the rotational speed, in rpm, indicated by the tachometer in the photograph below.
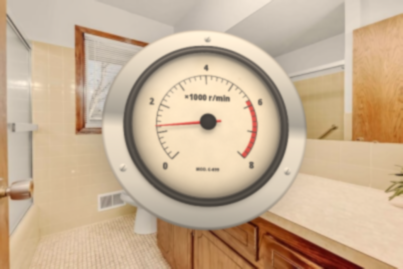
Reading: 1200 rpm
